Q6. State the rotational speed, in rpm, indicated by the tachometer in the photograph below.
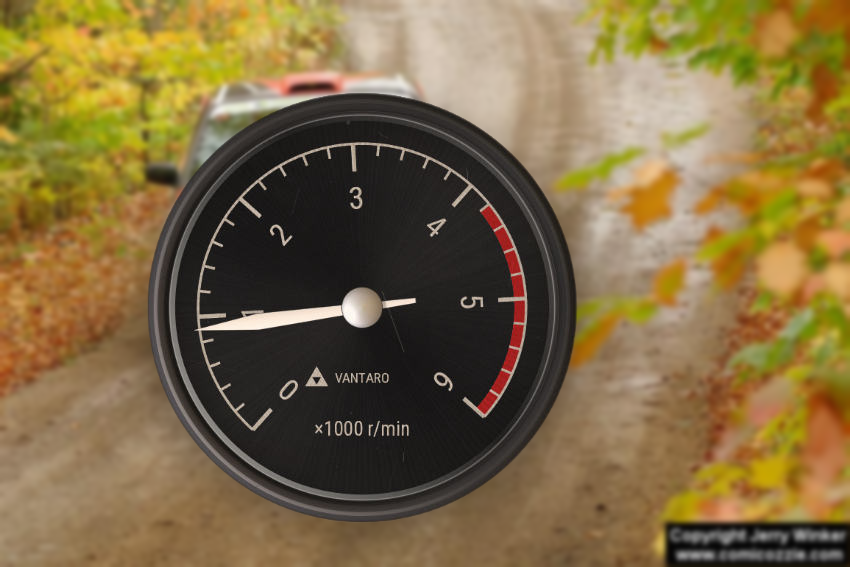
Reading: 900 rpm
